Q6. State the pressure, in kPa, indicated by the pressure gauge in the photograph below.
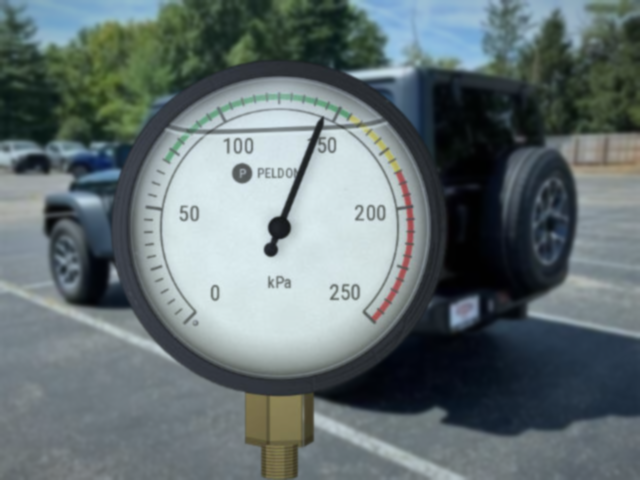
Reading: 145 kPa
